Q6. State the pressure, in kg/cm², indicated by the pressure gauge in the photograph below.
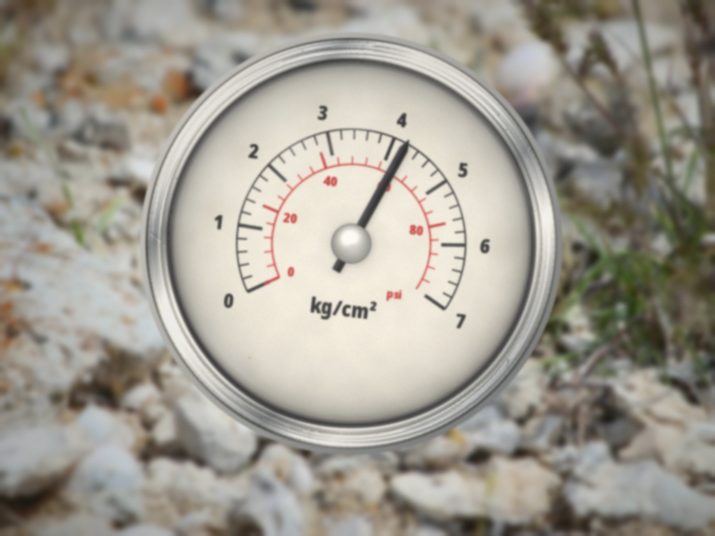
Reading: 4.2 kg/cm²
